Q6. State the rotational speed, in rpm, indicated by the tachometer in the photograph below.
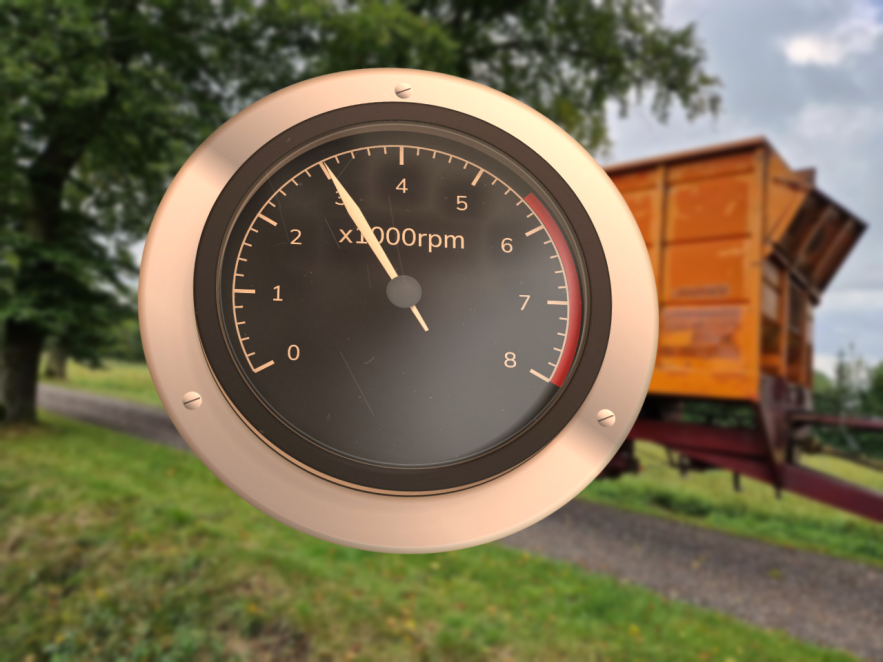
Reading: 3000 rpm
